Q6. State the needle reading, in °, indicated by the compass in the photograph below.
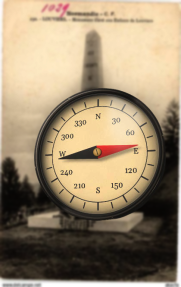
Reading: 82.5 °
